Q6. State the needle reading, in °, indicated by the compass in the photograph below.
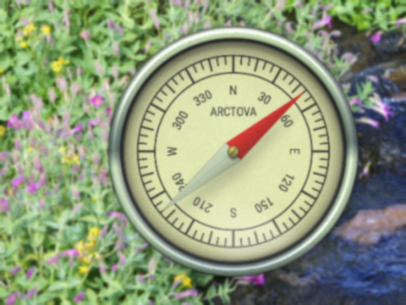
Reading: 50 °
